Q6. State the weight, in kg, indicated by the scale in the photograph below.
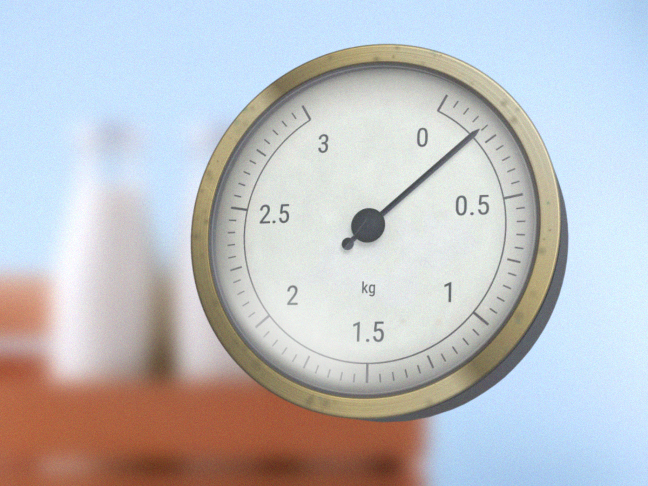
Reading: 0.2 kg
